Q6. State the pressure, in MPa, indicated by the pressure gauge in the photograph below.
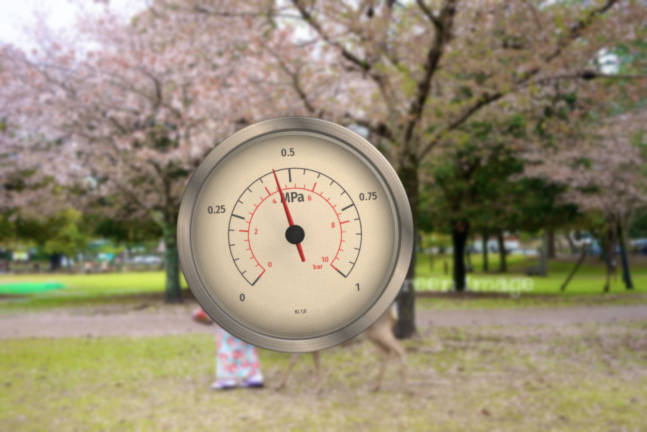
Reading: 0.45 MPa
